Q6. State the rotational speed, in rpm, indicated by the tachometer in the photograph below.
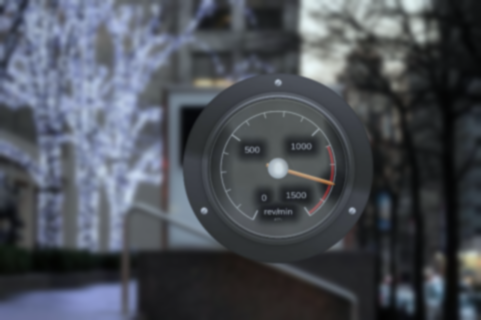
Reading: 1300 rpm
